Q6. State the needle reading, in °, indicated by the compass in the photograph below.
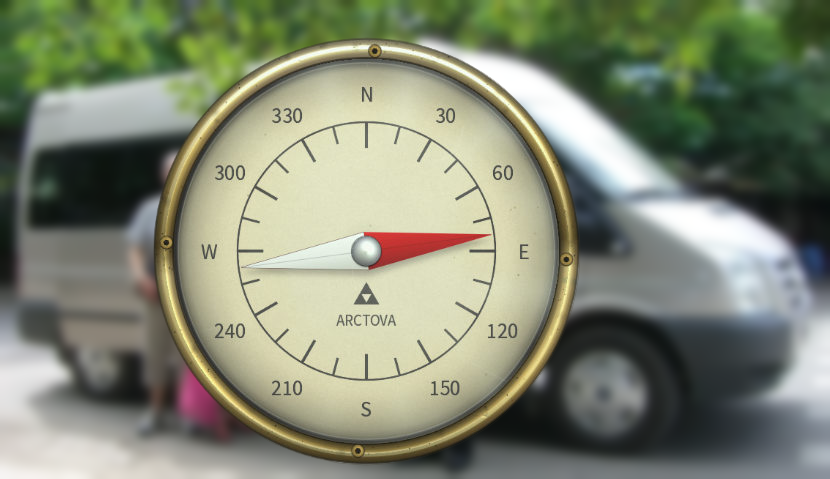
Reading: 82.5 °
